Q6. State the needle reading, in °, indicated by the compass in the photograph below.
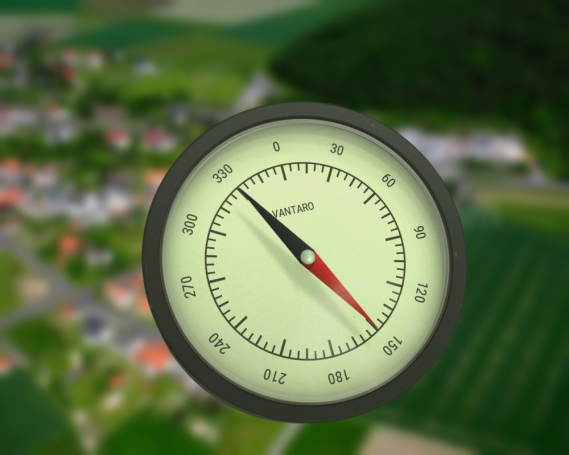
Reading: 150 °
